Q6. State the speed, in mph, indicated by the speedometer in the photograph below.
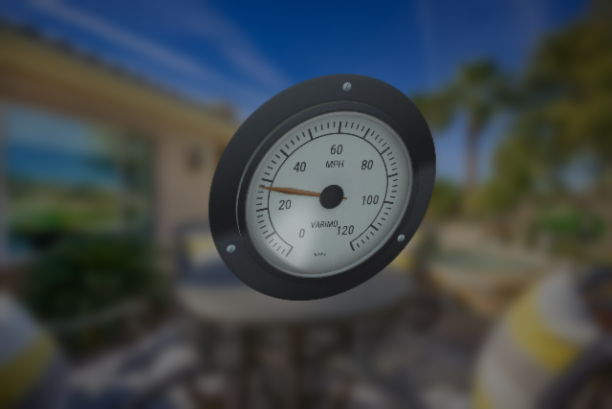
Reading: 28 mph
